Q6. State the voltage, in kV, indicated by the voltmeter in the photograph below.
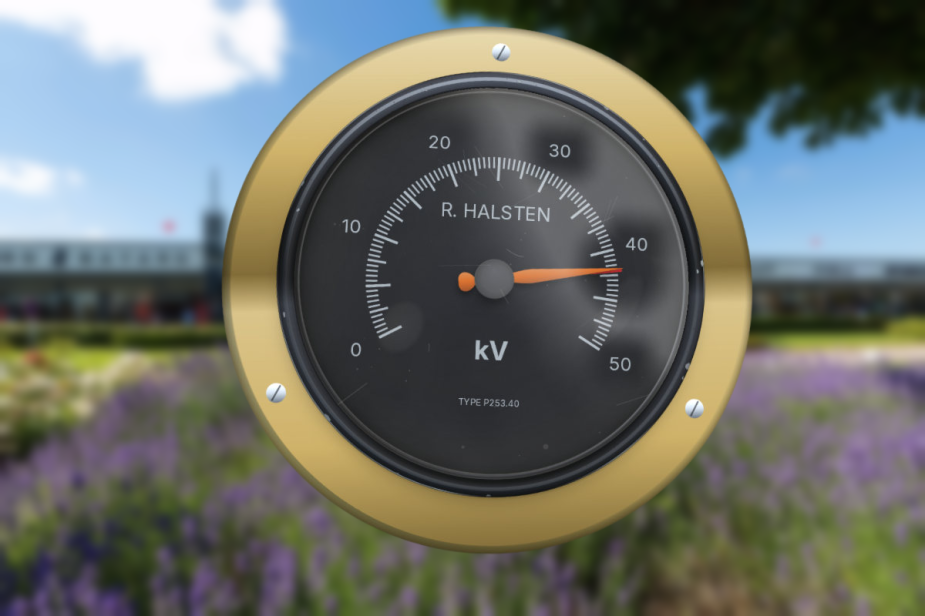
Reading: 42 kV
